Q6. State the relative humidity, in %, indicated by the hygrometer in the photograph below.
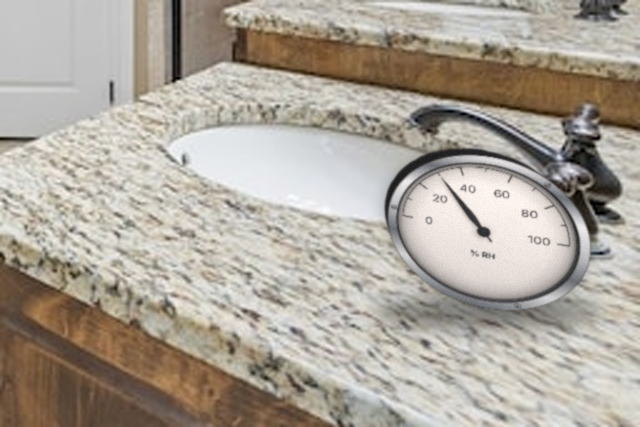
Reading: 30 %
